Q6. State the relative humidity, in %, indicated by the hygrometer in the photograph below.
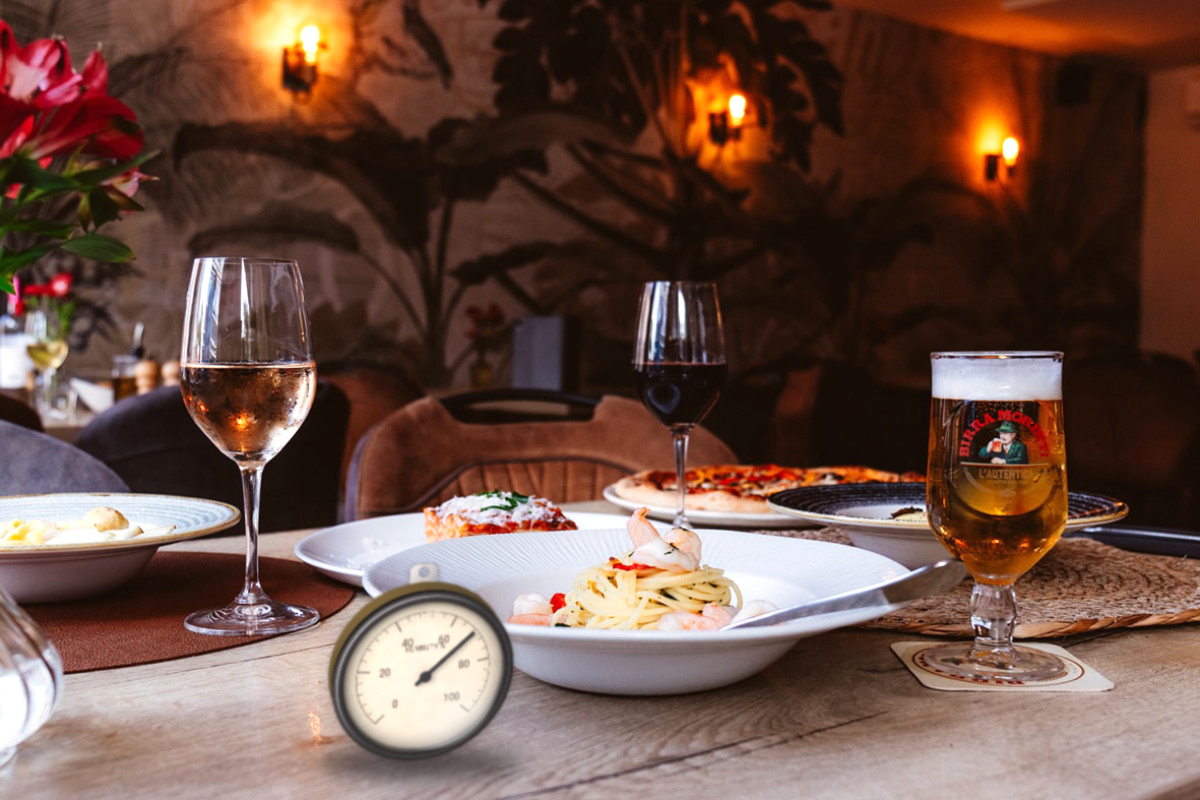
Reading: 68 %
